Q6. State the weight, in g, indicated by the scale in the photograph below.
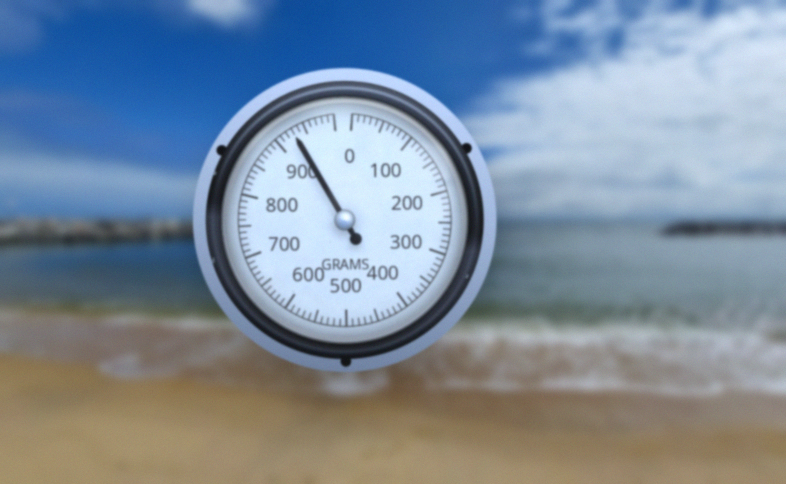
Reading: 930 g
